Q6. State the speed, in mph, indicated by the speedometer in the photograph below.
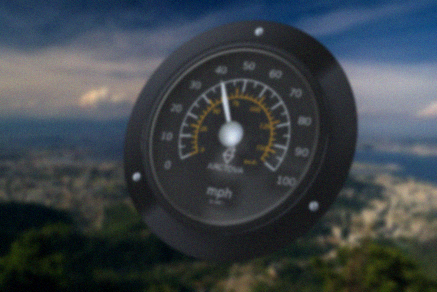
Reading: 40 mph
